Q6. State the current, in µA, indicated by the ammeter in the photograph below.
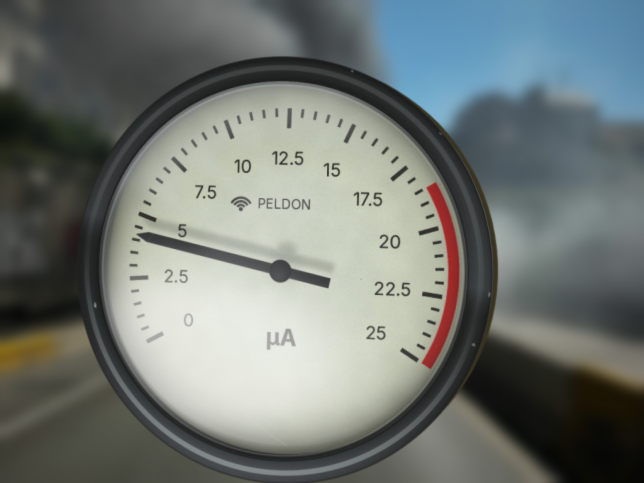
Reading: 4.25 µA
